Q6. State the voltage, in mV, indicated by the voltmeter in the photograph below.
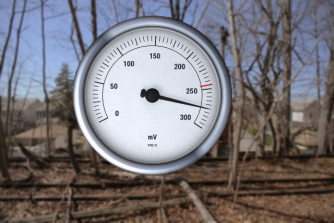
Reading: 275 mV
